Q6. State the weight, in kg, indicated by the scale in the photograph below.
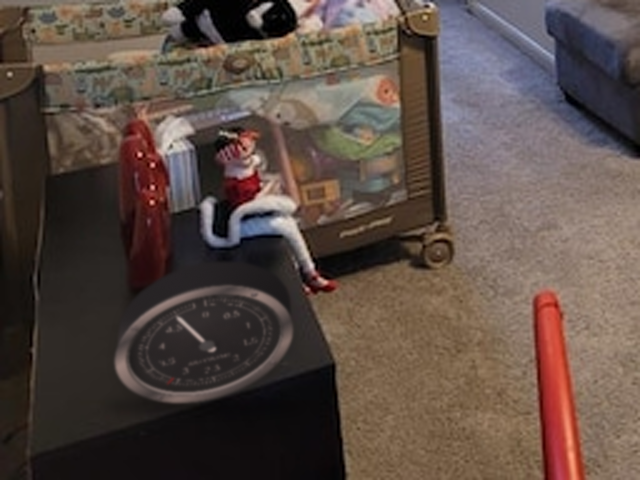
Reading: 4.75 kg
